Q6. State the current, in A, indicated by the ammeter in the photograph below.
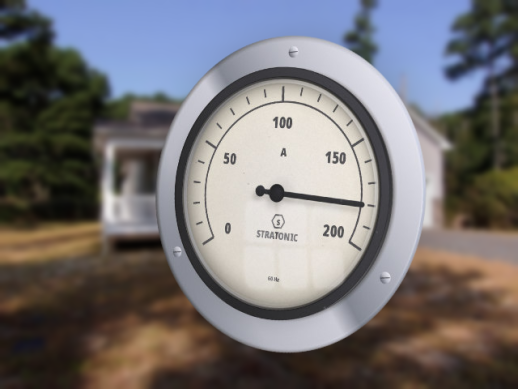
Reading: 180 A
